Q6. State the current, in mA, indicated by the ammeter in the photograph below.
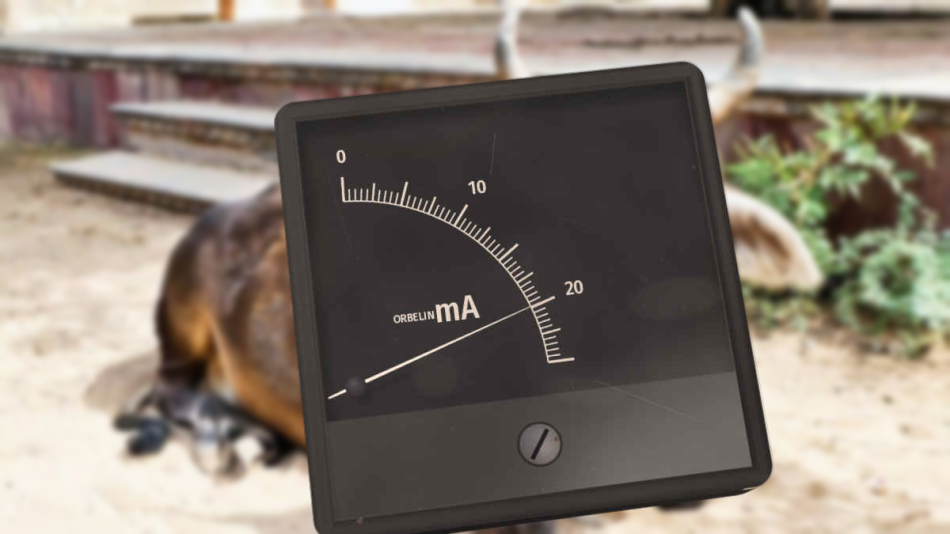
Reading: 20 mA
